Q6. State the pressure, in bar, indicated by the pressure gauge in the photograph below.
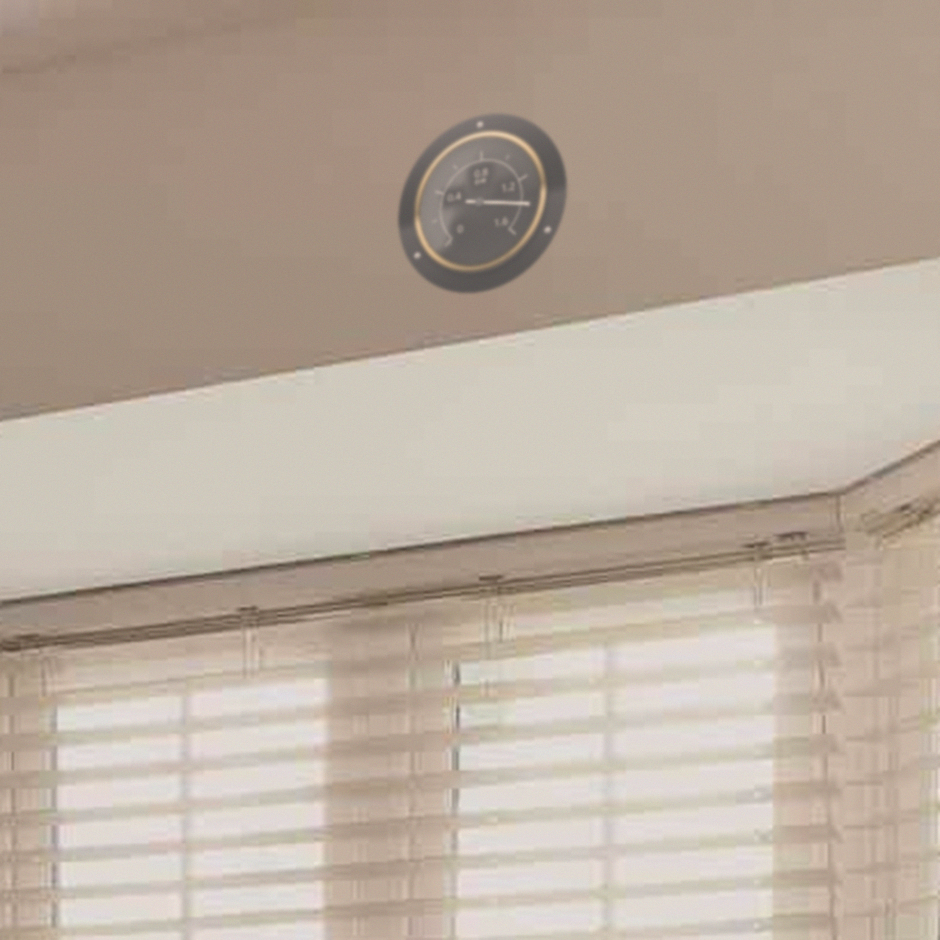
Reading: 1.4 bar
